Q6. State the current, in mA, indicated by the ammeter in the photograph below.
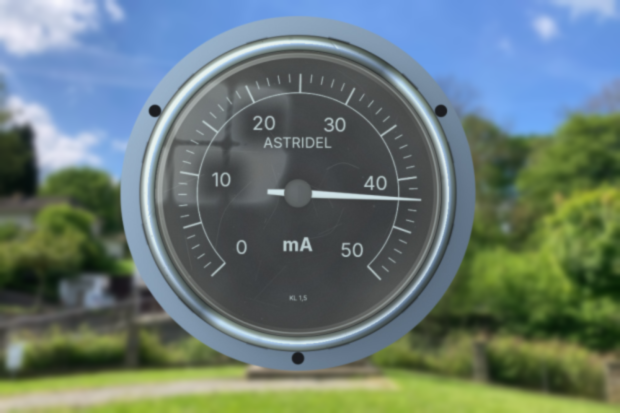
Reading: 42 mA
